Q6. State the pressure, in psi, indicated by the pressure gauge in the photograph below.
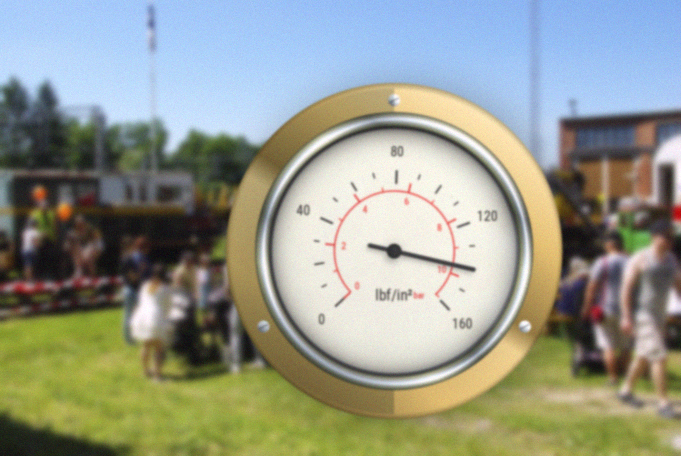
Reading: 140 psi
